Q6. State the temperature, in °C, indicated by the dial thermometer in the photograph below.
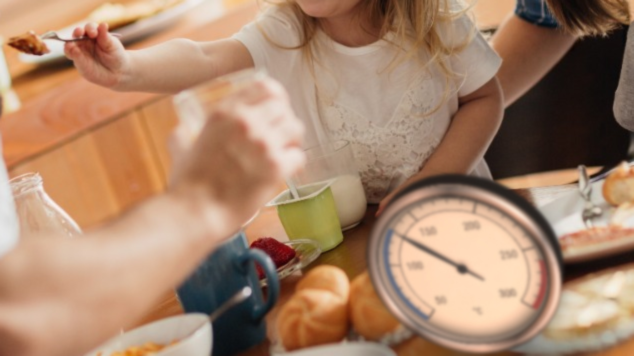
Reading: 130 °C
